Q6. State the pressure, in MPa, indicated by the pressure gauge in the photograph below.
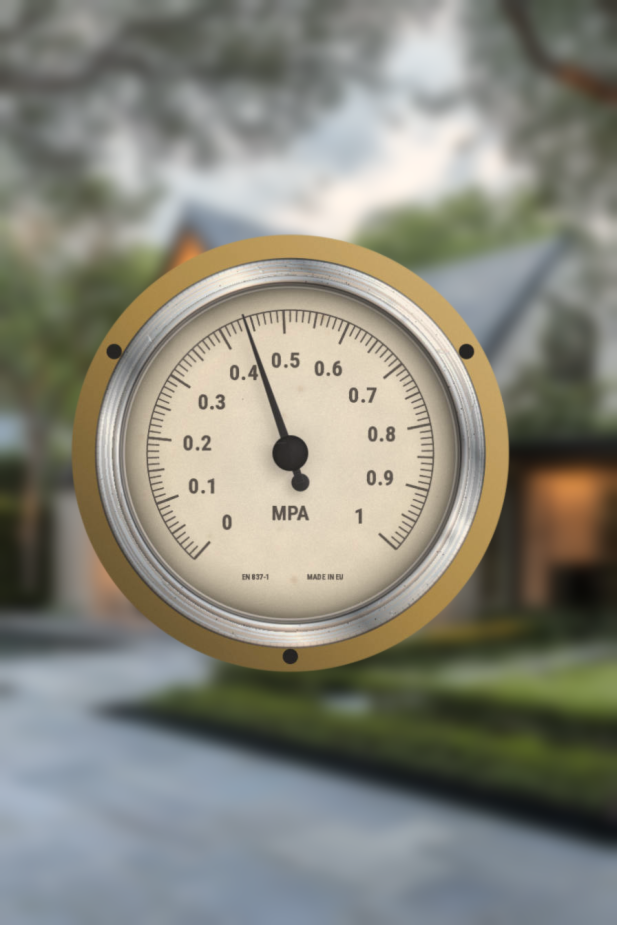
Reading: 0.44 MPa
